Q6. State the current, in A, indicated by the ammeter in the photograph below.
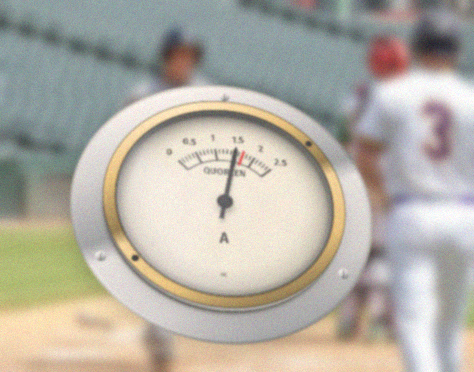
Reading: 1.5 A
